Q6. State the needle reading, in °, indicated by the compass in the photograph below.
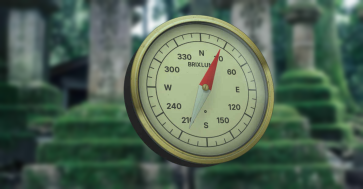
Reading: 25 °
